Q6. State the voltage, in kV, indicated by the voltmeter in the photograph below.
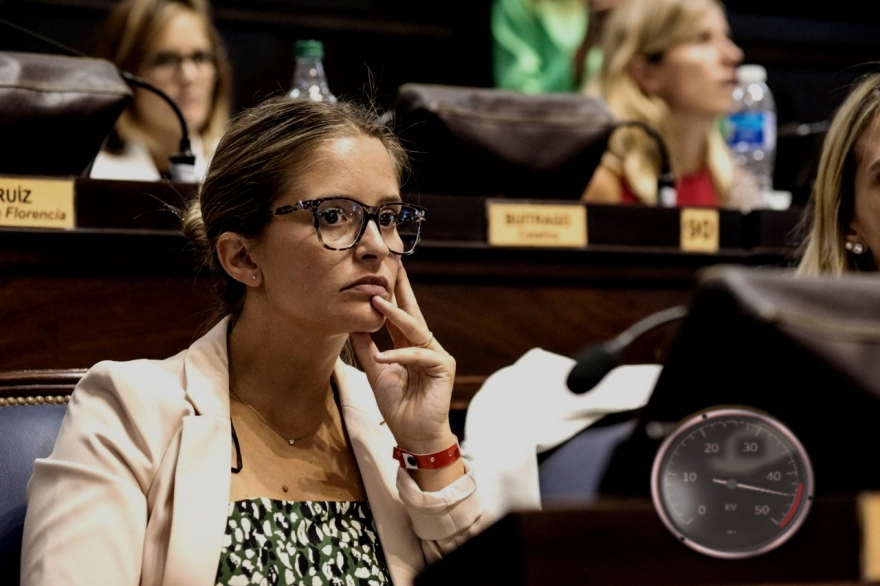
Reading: 44 kV
